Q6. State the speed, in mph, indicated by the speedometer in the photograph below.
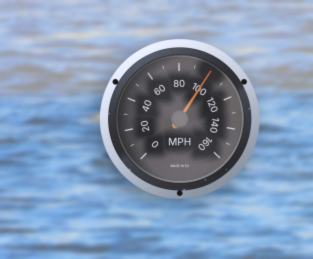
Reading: 100 mph
